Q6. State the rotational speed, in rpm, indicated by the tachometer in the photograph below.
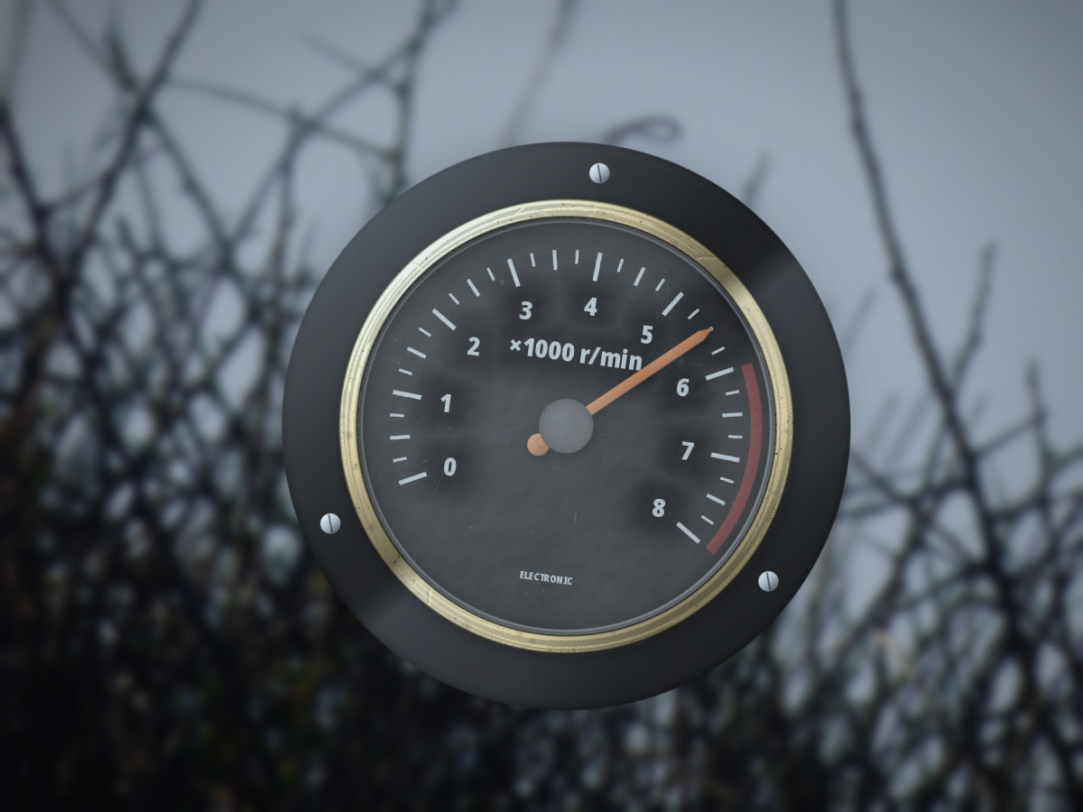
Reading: 5500 rpm
